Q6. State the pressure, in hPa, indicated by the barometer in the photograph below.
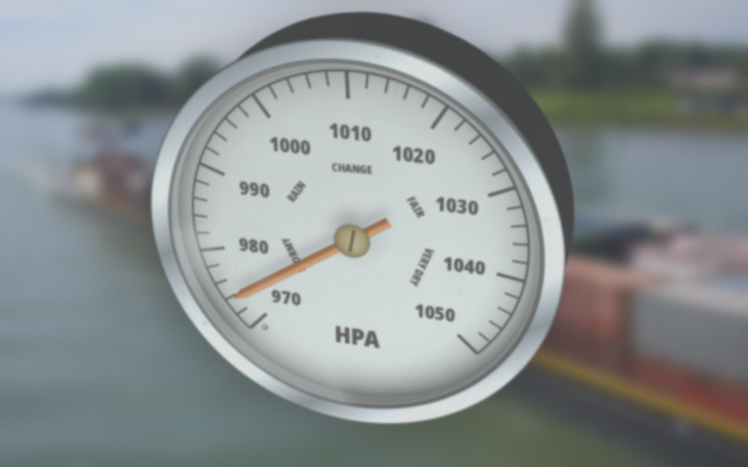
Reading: 974 hPa
